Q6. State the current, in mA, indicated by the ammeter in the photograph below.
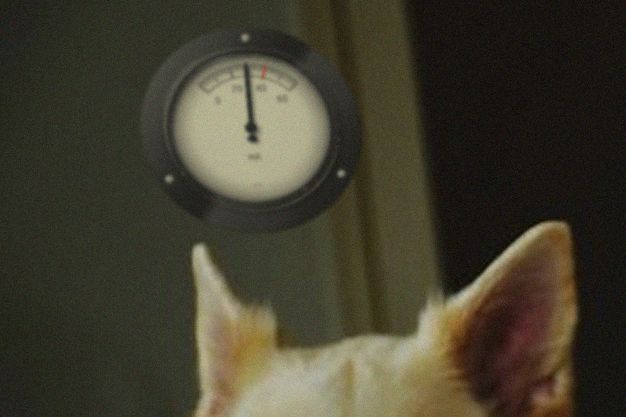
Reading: 30 mA
